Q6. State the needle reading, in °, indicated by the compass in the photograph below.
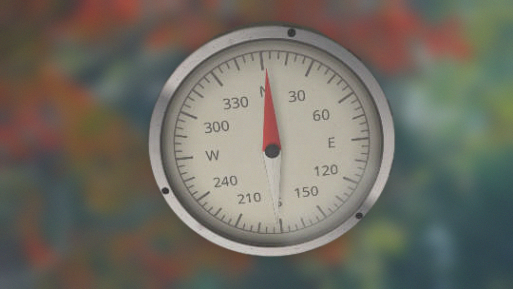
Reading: 2.5 °
